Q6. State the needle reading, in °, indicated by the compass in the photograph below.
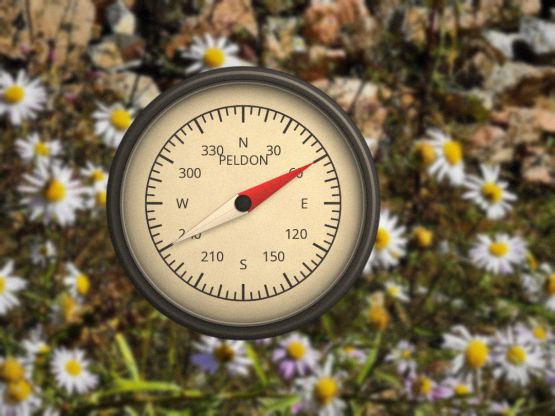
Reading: 60 °
